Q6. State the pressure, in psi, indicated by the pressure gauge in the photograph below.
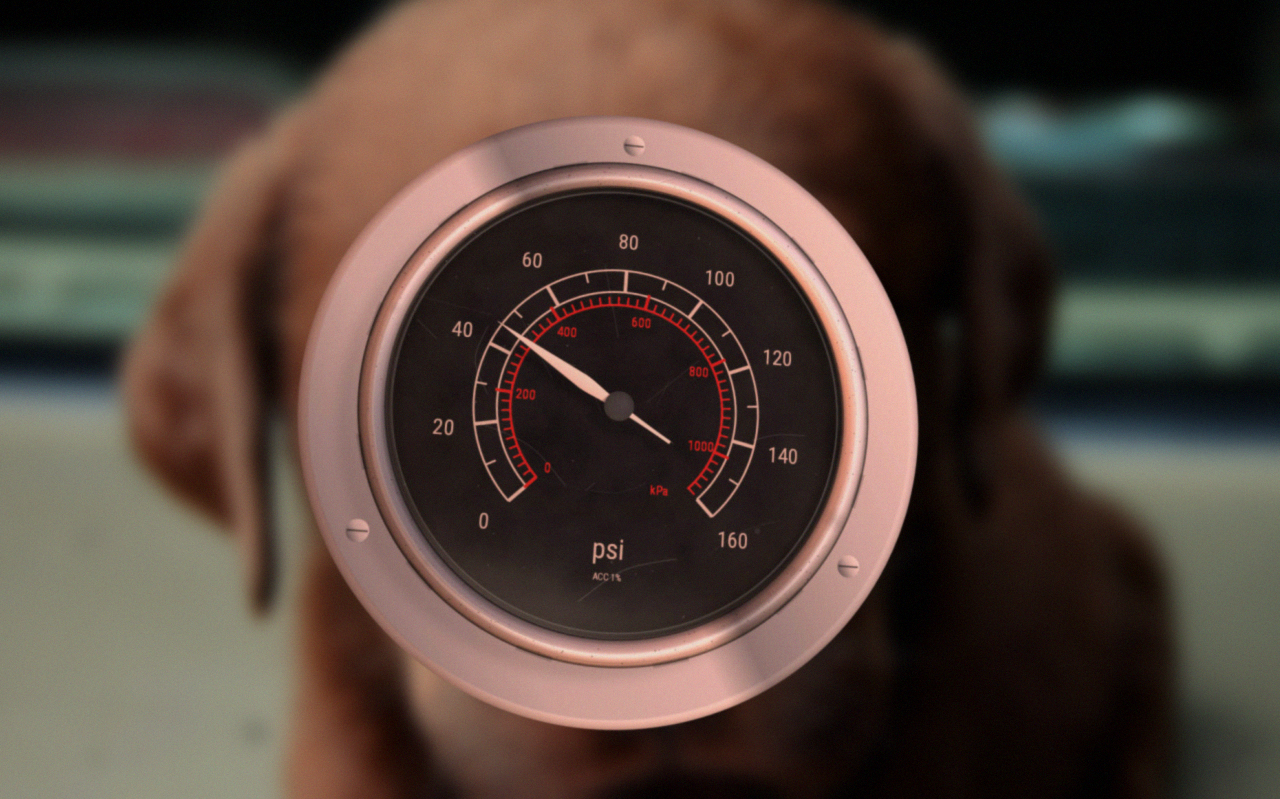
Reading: 45 psi
